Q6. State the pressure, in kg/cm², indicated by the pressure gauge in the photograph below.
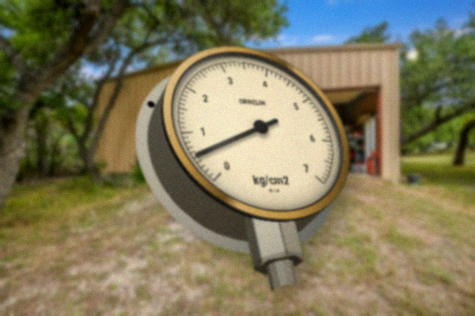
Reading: 0.5 kg/cm²
